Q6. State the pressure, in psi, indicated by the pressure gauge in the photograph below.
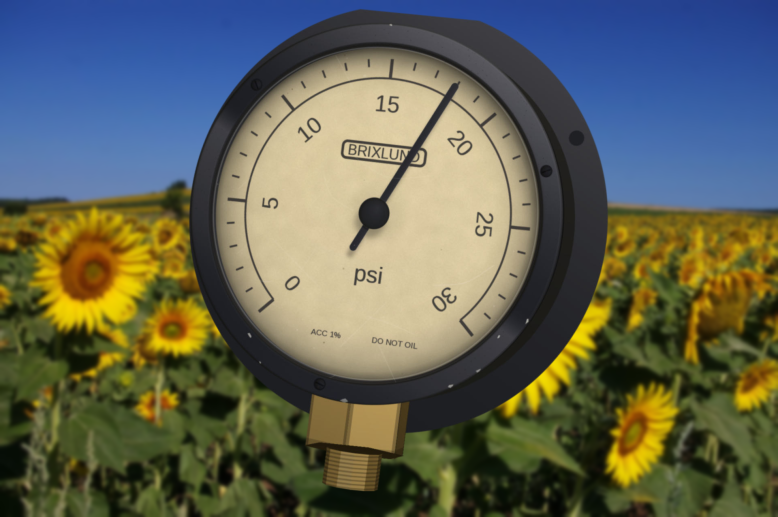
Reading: 18 psi
